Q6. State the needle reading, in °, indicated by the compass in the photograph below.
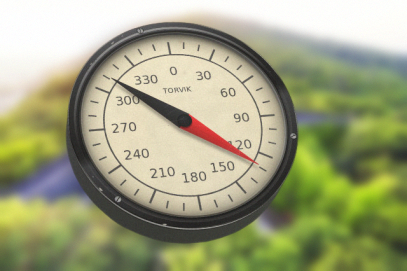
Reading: 130 °
